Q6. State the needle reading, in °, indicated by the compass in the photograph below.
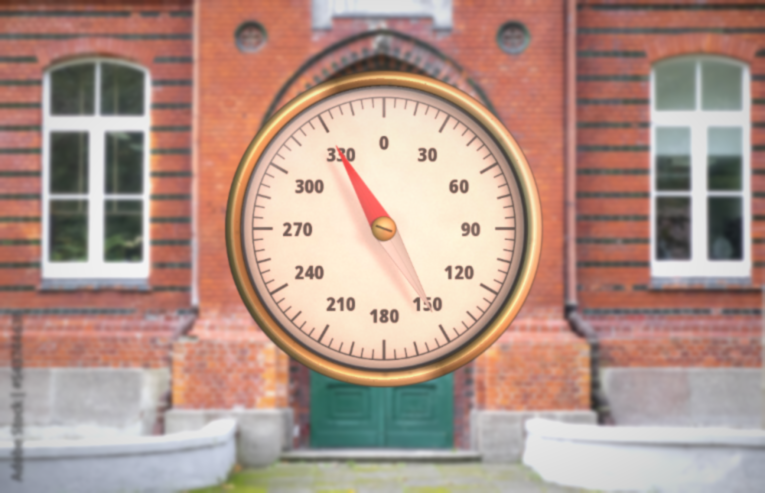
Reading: 330 °
